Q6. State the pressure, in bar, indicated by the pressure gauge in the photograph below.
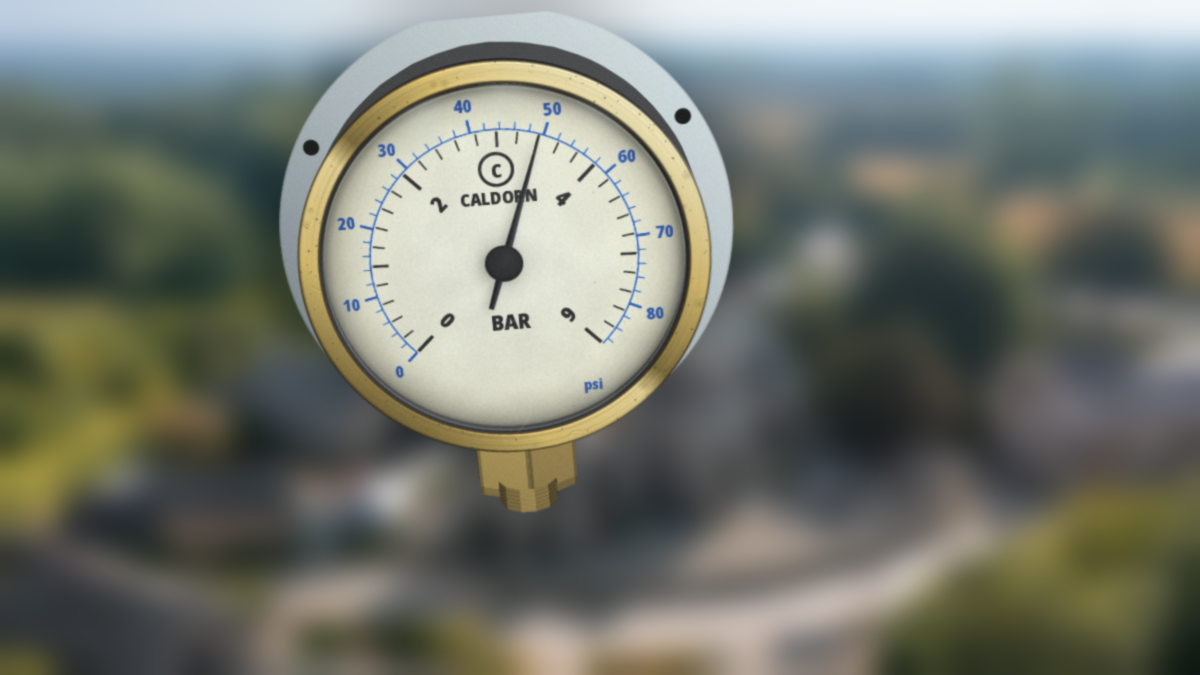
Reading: 3.4 bar
